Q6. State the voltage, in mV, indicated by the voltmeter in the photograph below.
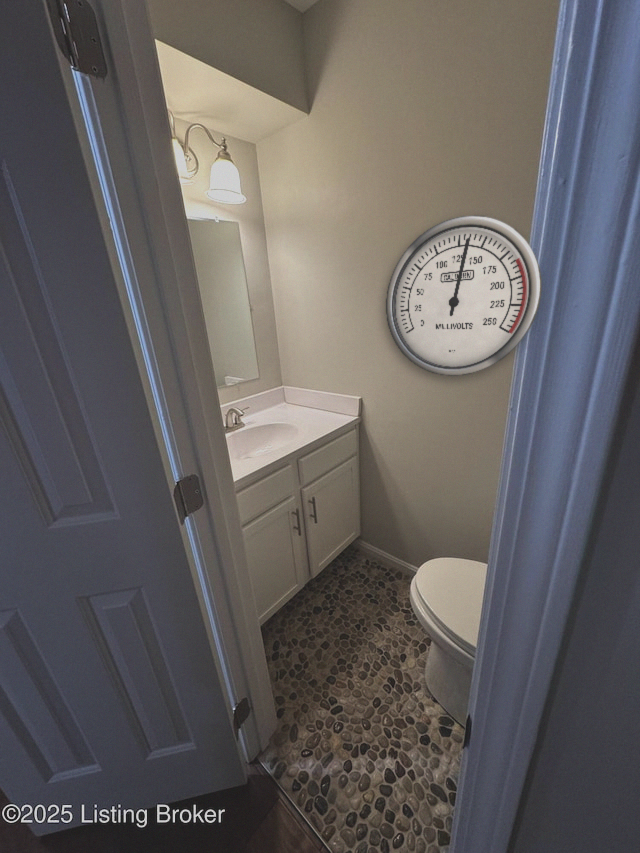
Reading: 135 mV
